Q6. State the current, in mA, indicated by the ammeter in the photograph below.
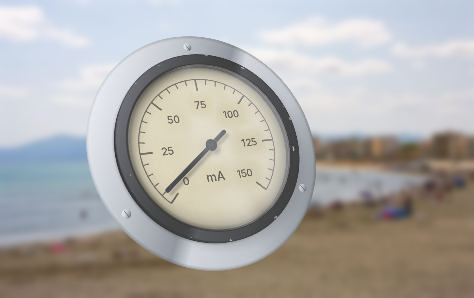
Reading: 5 mA
